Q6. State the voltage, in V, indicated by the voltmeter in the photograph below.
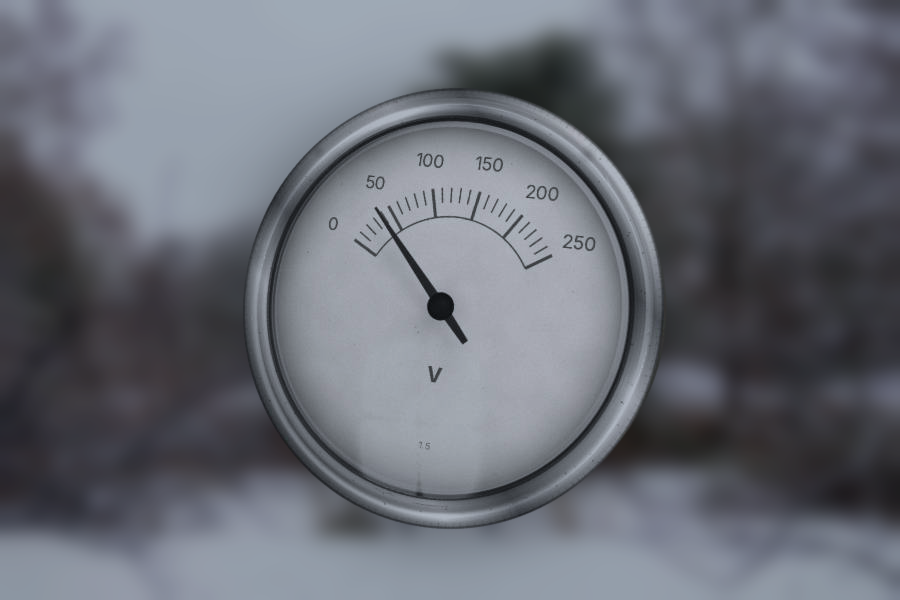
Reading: 40 V
